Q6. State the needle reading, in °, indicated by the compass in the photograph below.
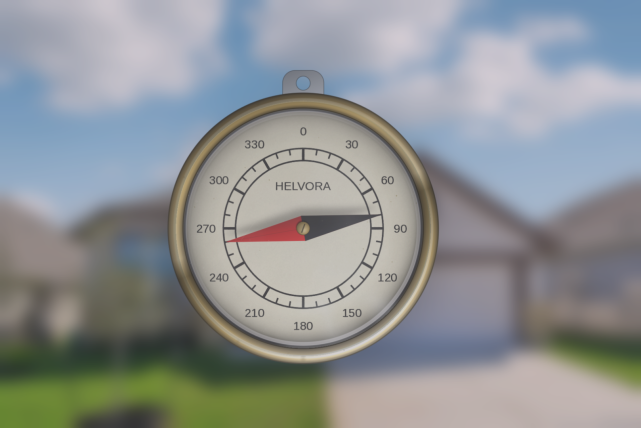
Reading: 260 °
